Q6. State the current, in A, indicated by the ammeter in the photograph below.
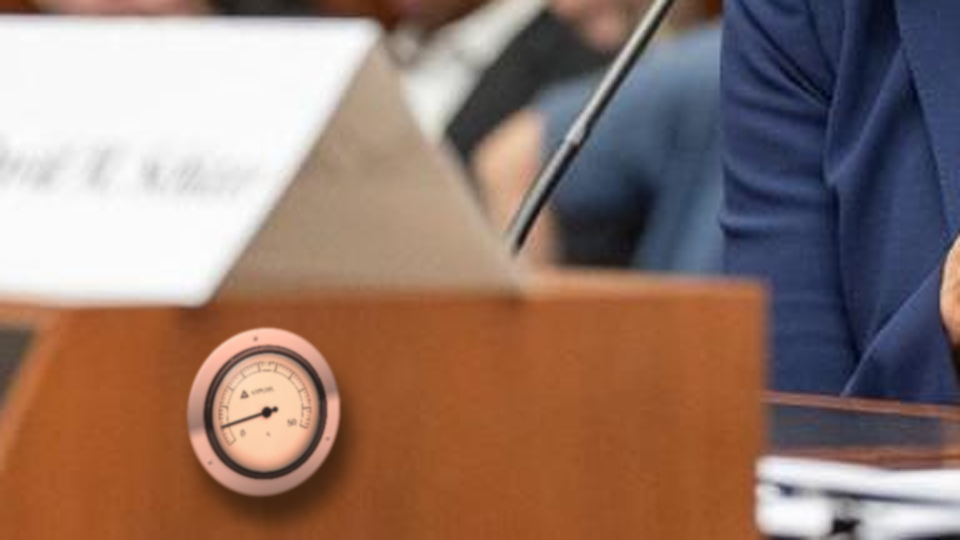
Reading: 5 A
